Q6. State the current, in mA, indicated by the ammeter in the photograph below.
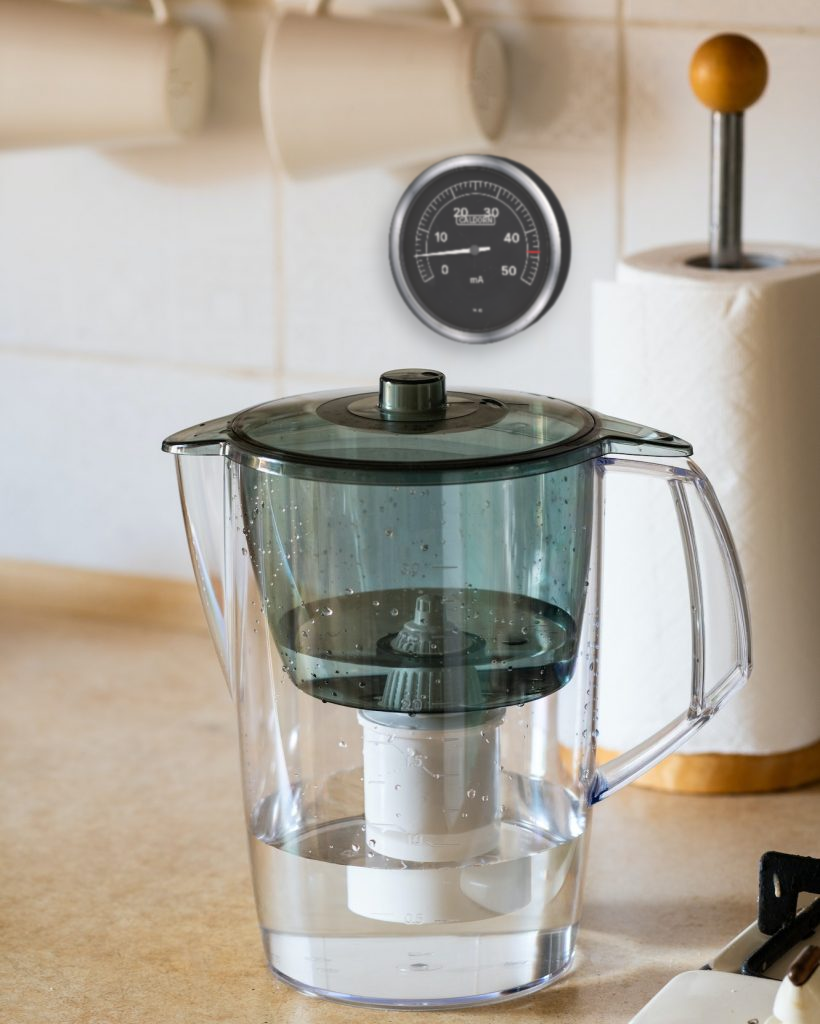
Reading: 5 mA
